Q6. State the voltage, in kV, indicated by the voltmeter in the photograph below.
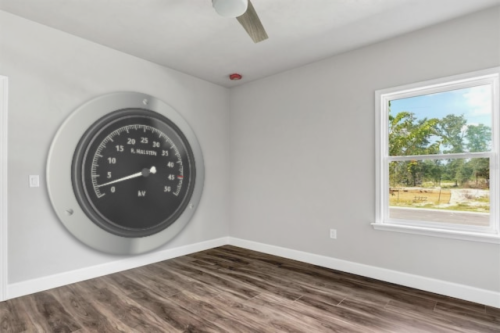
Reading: 2.5 kV
